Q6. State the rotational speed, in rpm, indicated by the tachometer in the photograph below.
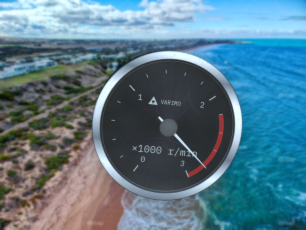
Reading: 2800 rpm
